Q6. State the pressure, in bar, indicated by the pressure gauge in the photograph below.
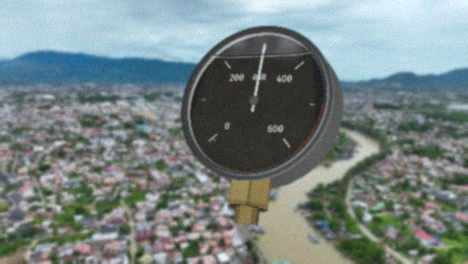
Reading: 300 bar
